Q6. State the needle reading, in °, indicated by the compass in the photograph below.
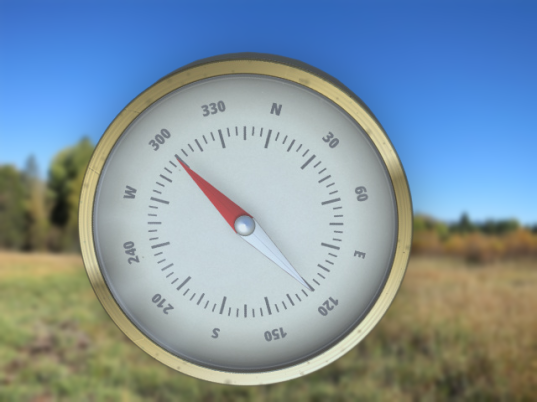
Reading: 300 °
